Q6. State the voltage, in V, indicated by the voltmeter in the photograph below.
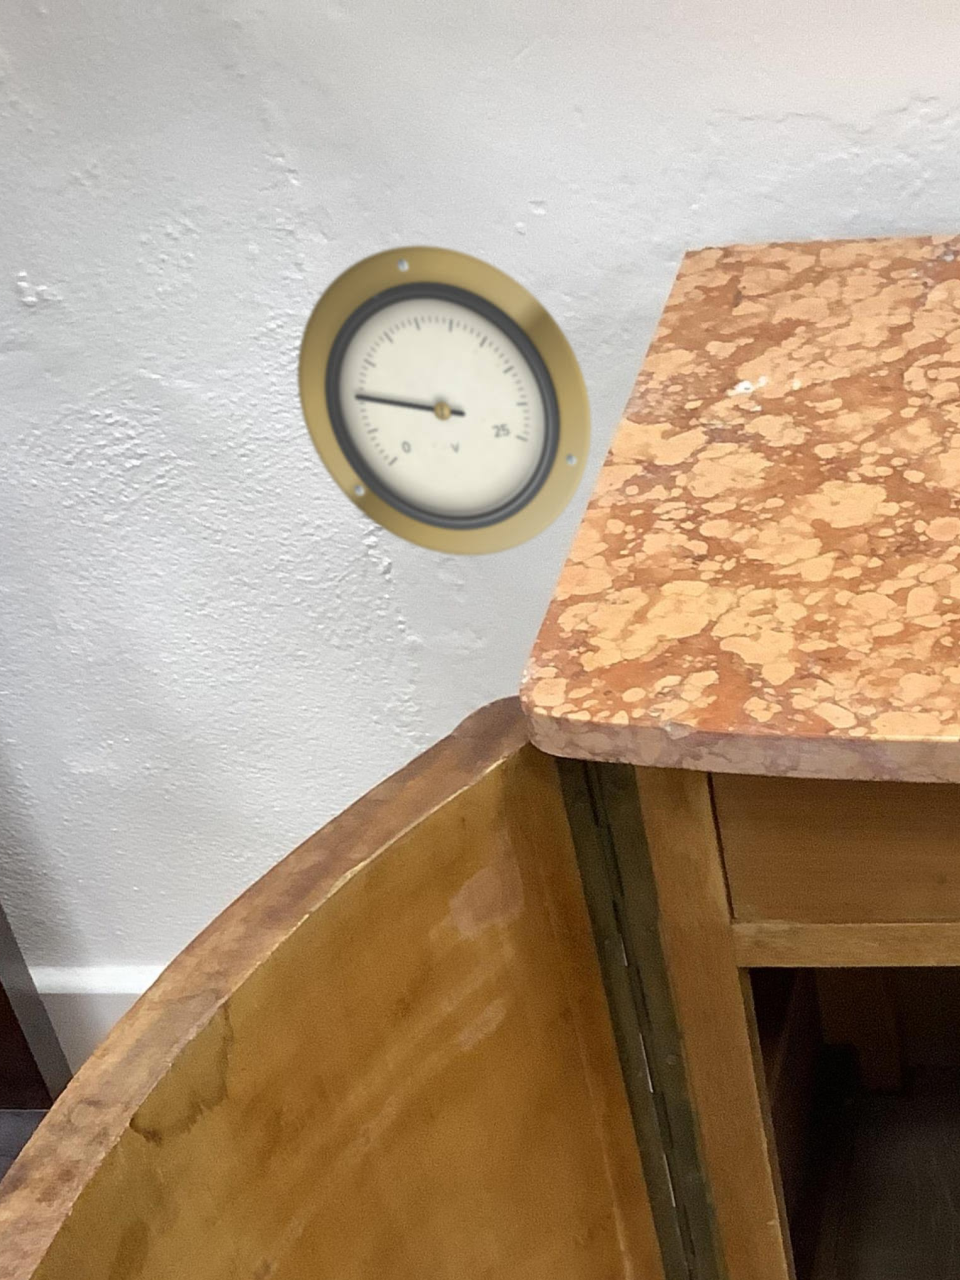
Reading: 5 V
